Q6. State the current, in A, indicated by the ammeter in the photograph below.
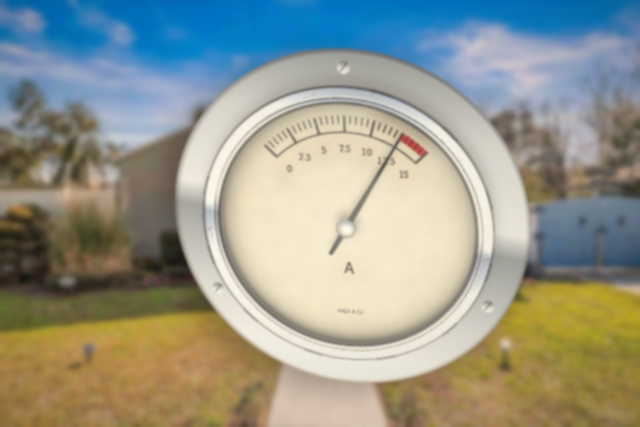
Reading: 12.5 A
